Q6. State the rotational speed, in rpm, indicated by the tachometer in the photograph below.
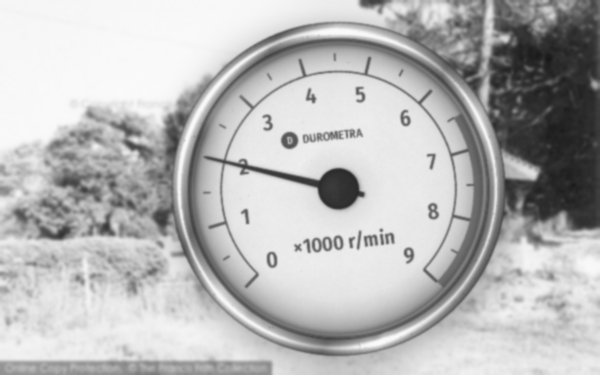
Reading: 2000 rpm
